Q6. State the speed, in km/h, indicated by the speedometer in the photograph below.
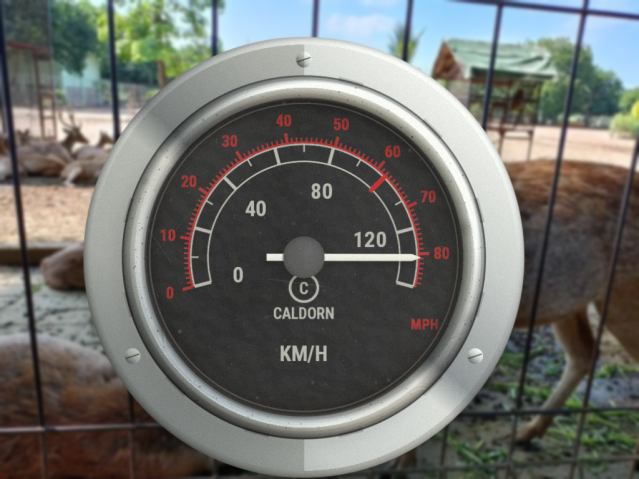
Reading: 130 km/h
